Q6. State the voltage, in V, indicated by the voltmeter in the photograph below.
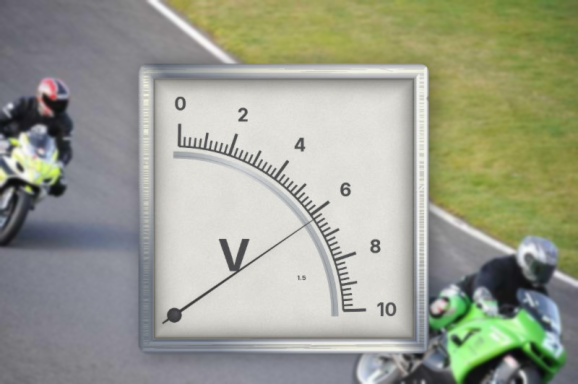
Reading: 6.2 V
